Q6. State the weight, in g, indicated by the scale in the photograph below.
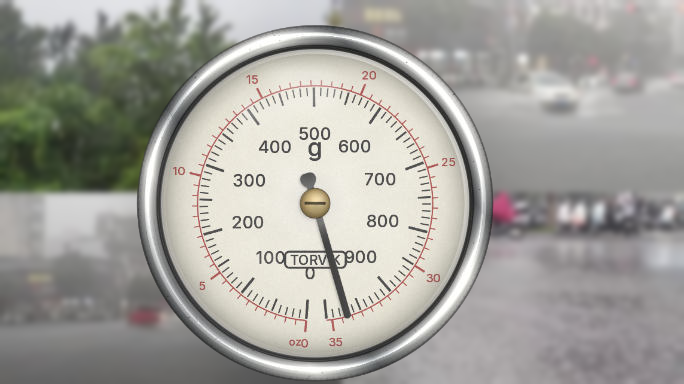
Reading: 970 g
